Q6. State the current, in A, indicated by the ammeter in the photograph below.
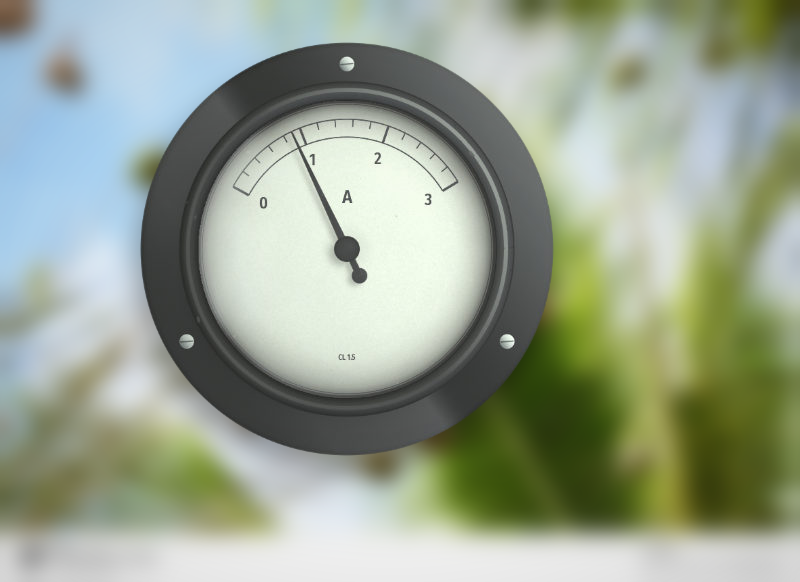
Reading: 0.9 A
